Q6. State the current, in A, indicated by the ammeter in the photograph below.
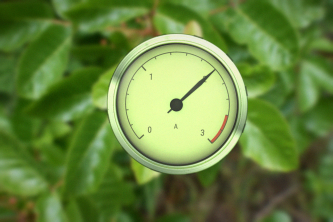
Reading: 2 A
